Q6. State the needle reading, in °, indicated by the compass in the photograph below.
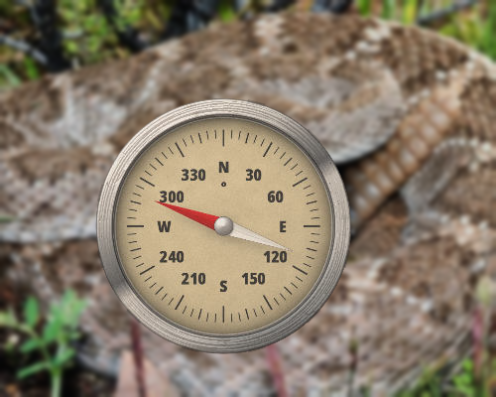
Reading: 290 °
